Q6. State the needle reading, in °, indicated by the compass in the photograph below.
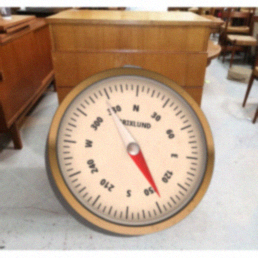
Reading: 145 °
